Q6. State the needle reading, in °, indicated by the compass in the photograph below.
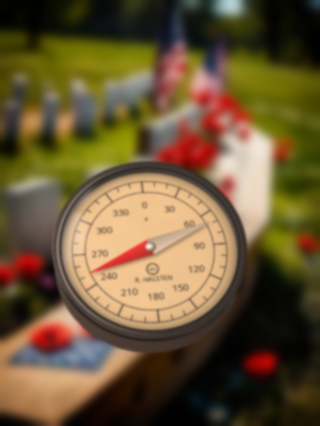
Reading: 250 °
